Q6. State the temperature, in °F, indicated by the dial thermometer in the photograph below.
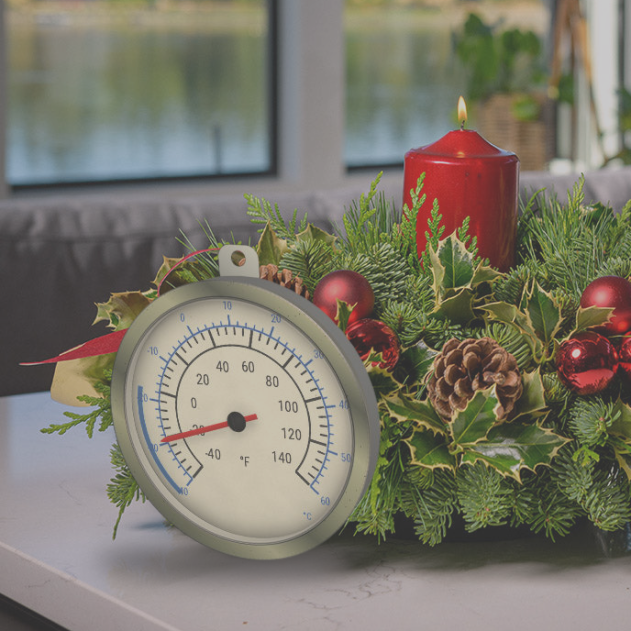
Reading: -20 °F
